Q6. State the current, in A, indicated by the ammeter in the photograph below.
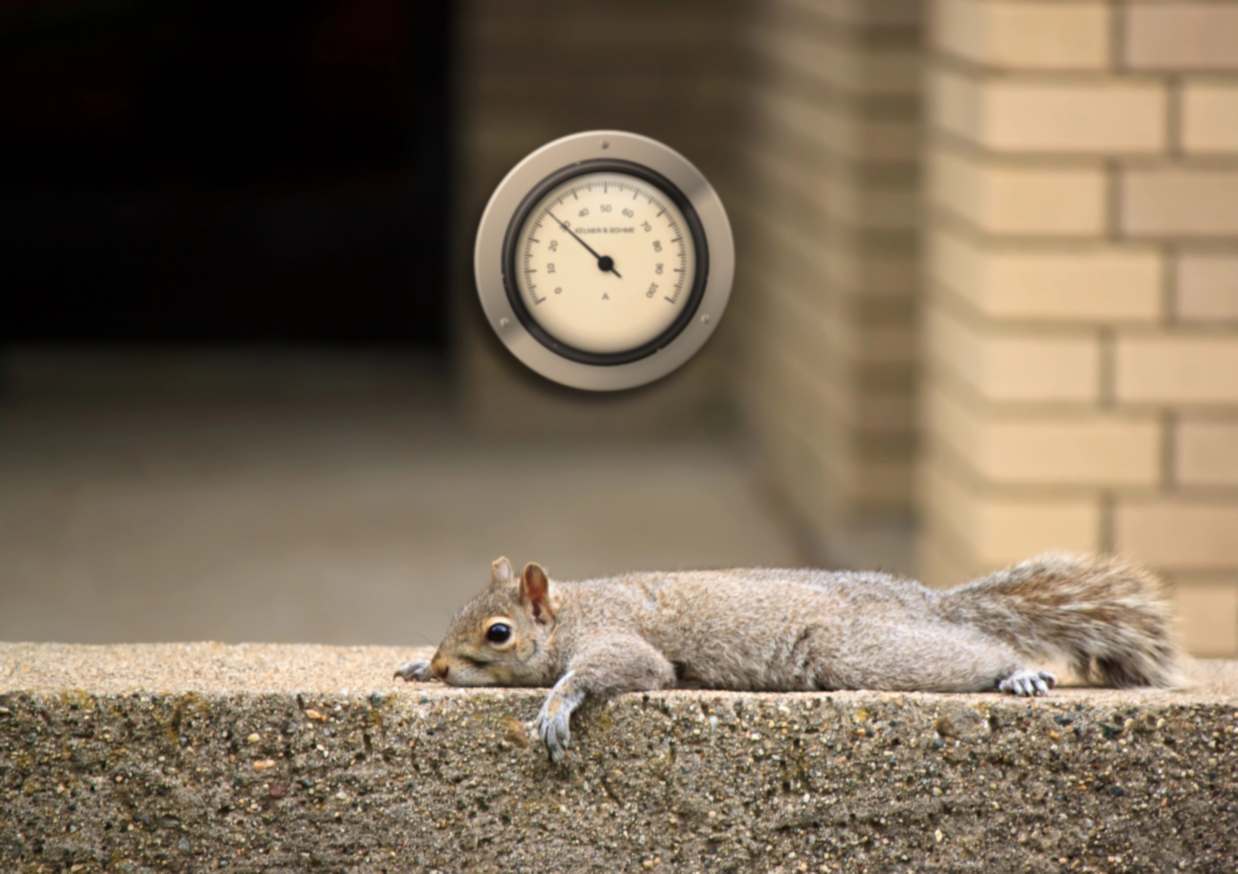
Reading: 30 A
